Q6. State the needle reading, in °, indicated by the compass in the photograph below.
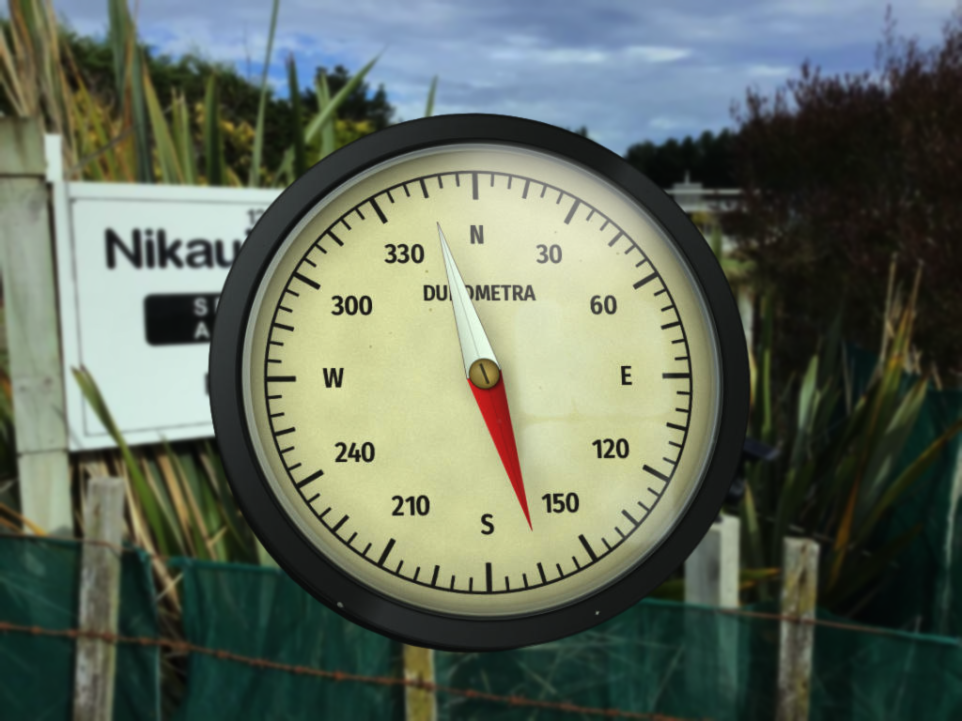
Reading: 165 °
